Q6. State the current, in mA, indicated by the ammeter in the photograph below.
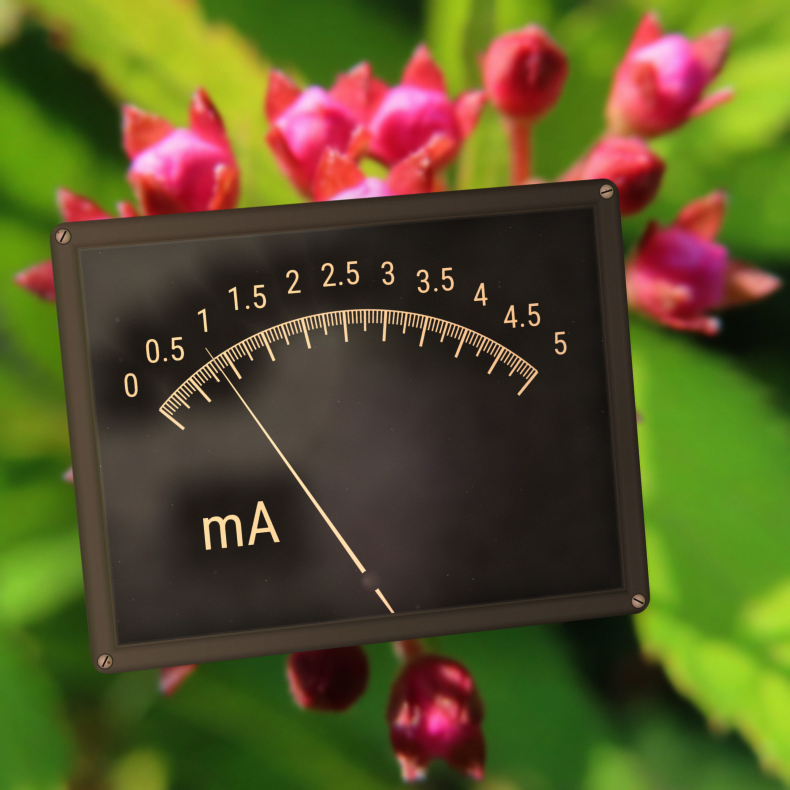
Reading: 0.85 mA
